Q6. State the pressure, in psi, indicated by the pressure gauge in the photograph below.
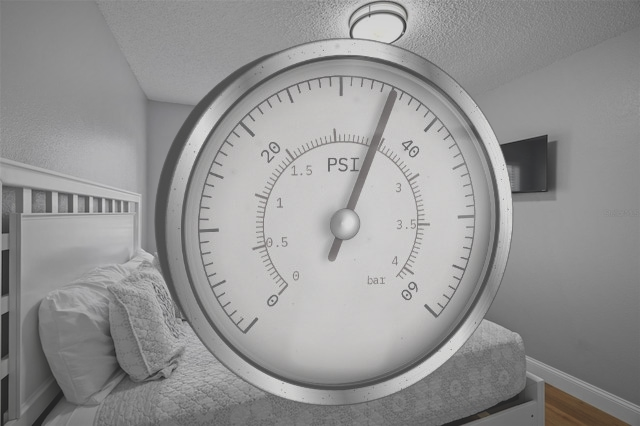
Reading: 35 psi
